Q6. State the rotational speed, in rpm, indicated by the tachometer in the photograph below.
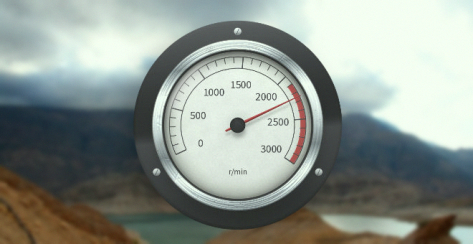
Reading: 2250 rpm
